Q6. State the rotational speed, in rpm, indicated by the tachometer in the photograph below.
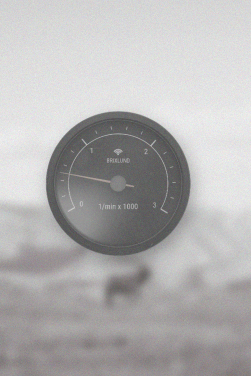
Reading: 500 rpm
